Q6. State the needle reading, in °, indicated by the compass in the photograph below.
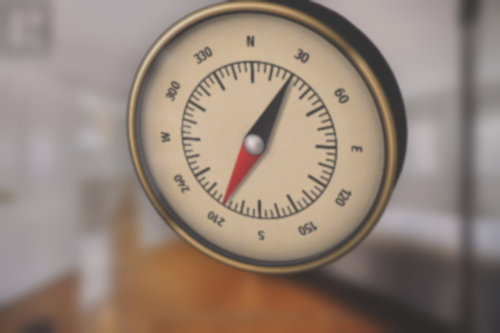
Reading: 210 °
